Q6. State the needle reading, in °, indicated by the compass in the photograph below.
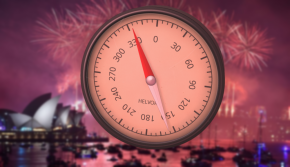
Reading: 335 °
